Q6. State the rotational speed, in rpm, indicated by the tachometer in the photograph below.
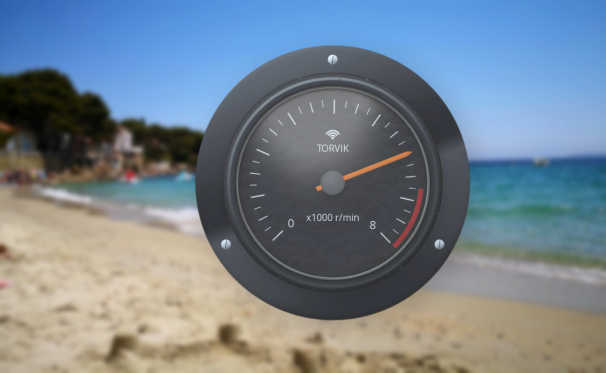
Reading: 6000 rpm
